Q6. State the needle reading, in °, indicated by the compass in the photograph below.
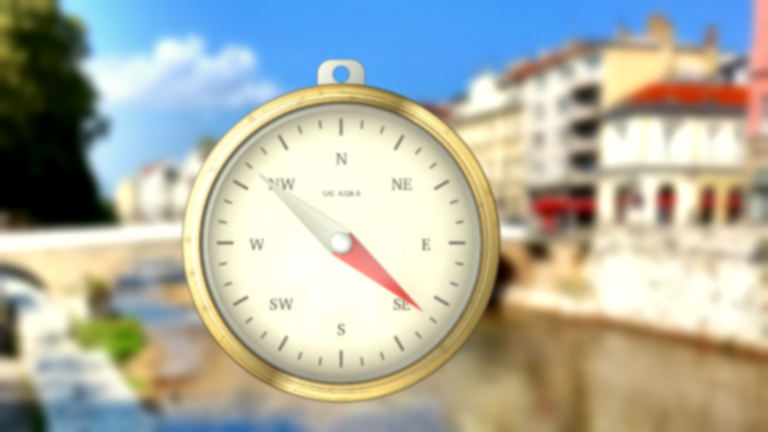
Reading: 130 °
